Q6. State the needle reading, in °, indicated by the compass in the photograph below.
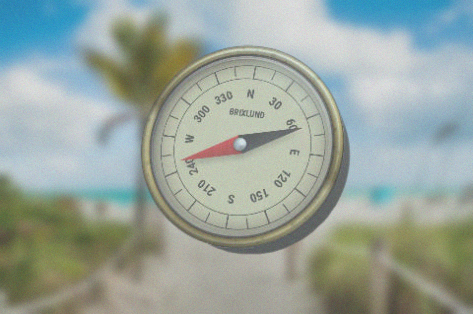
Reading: 247.5 °
